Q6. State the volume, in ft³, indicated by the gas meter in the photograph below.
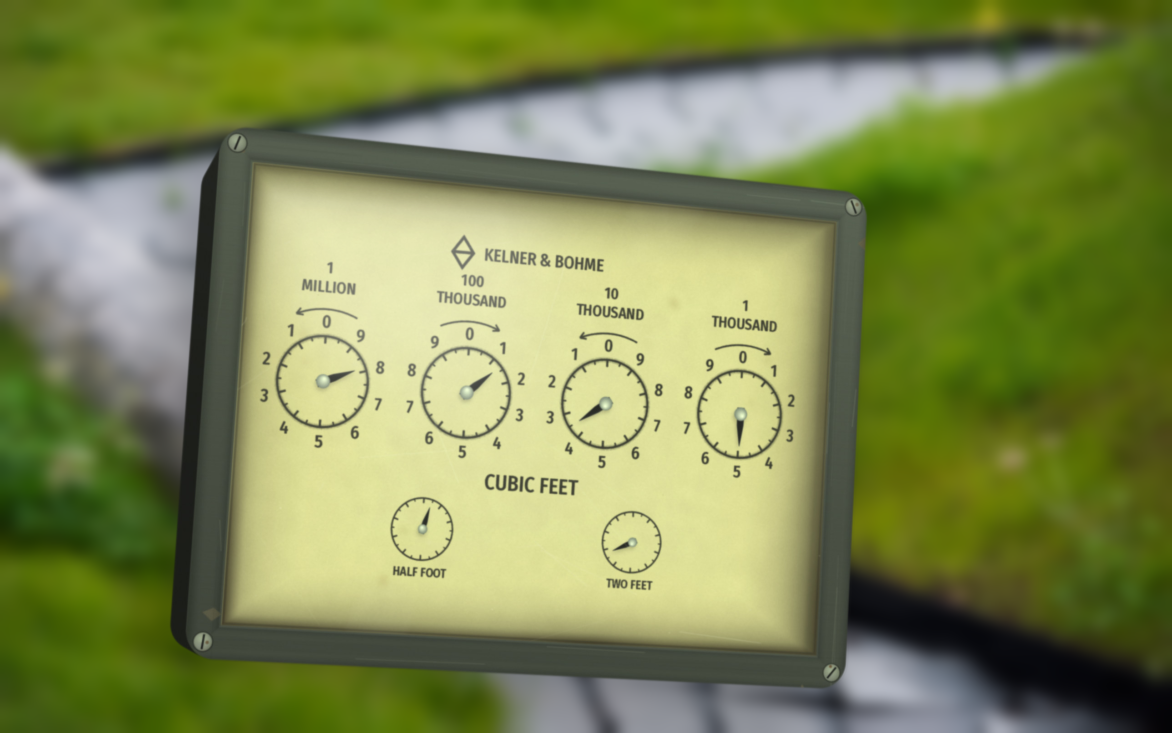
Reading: 813500 ft³
